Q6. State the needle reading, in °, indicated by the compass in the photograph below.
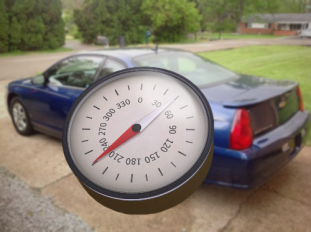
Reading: 225 °
